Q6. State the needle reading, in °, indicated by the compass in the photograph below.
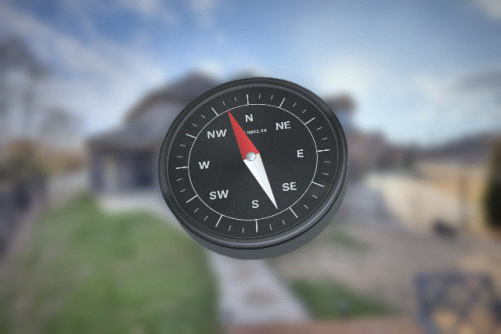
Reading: 340 °
